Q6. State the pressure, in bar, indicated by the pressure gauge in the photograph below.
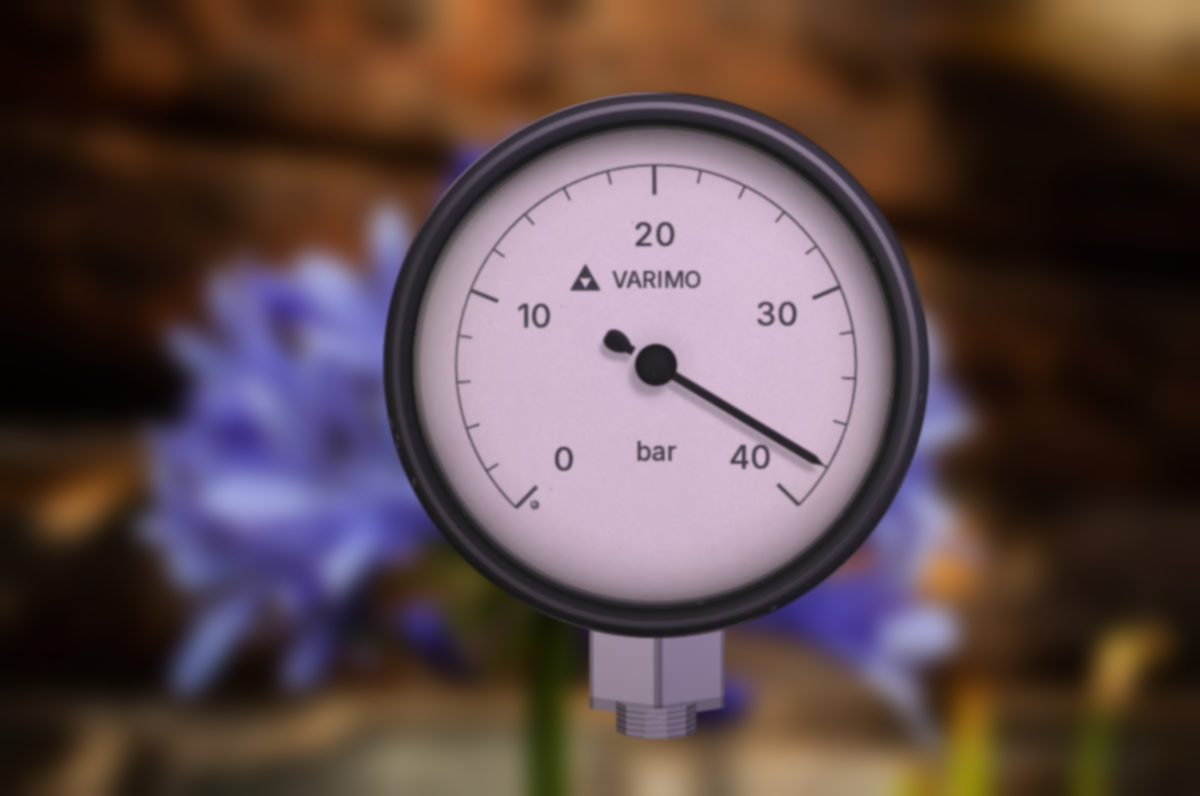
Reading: 38 bar
